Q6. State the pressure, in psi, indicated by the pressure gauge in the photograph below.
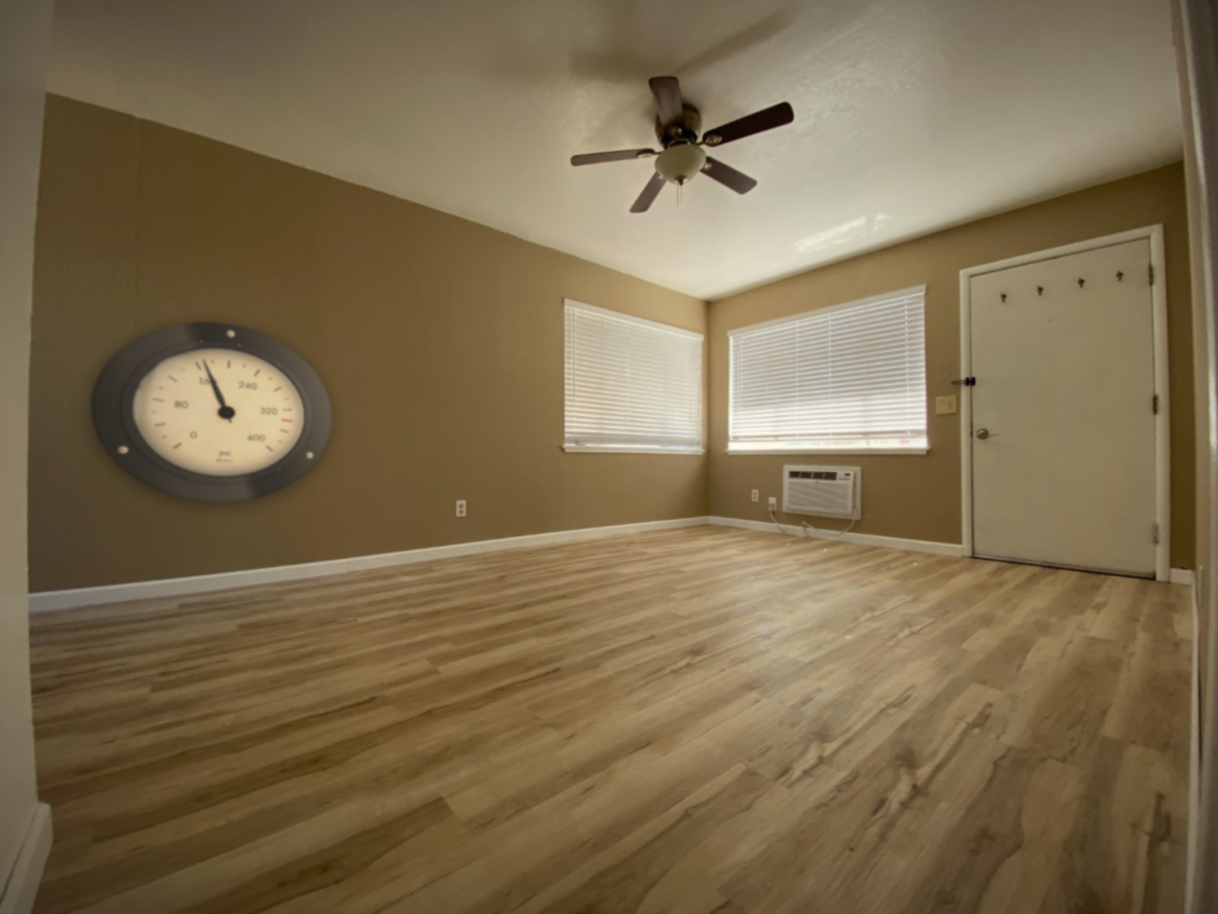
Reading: 170 psi
